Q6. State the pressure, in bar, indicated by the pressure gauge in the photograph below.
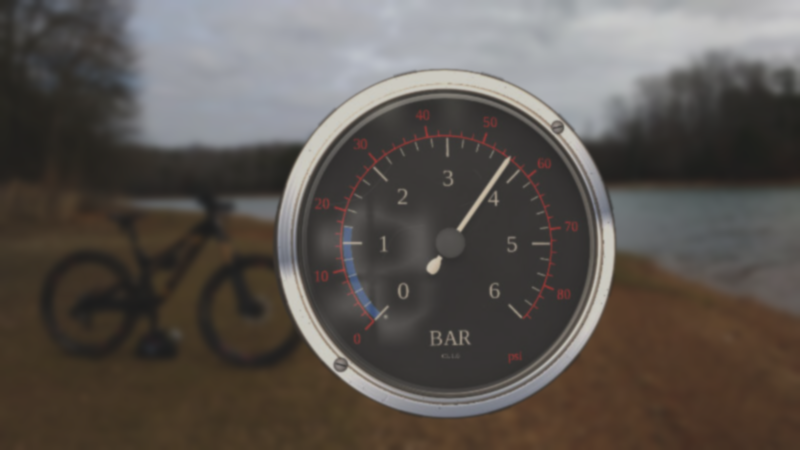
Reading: 3.8 bar
